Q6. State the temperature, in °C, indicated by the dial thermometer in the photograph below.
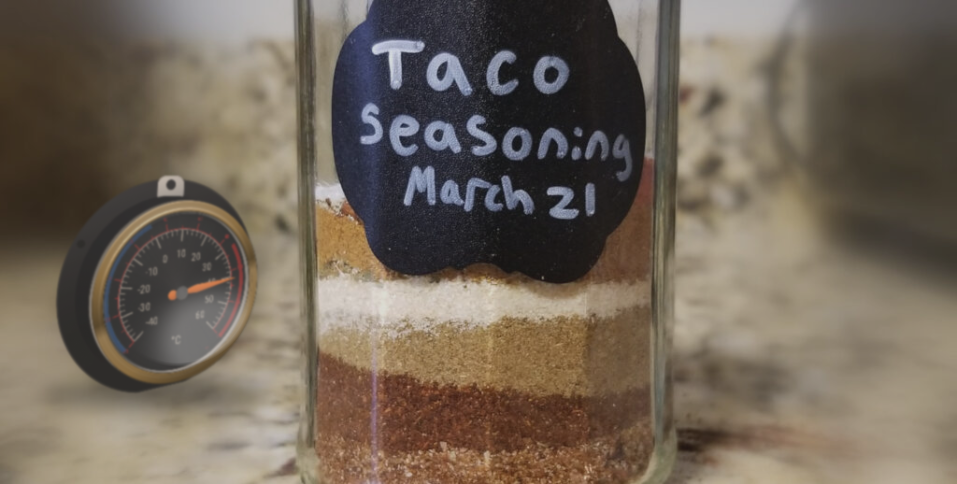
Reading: 40 °C
